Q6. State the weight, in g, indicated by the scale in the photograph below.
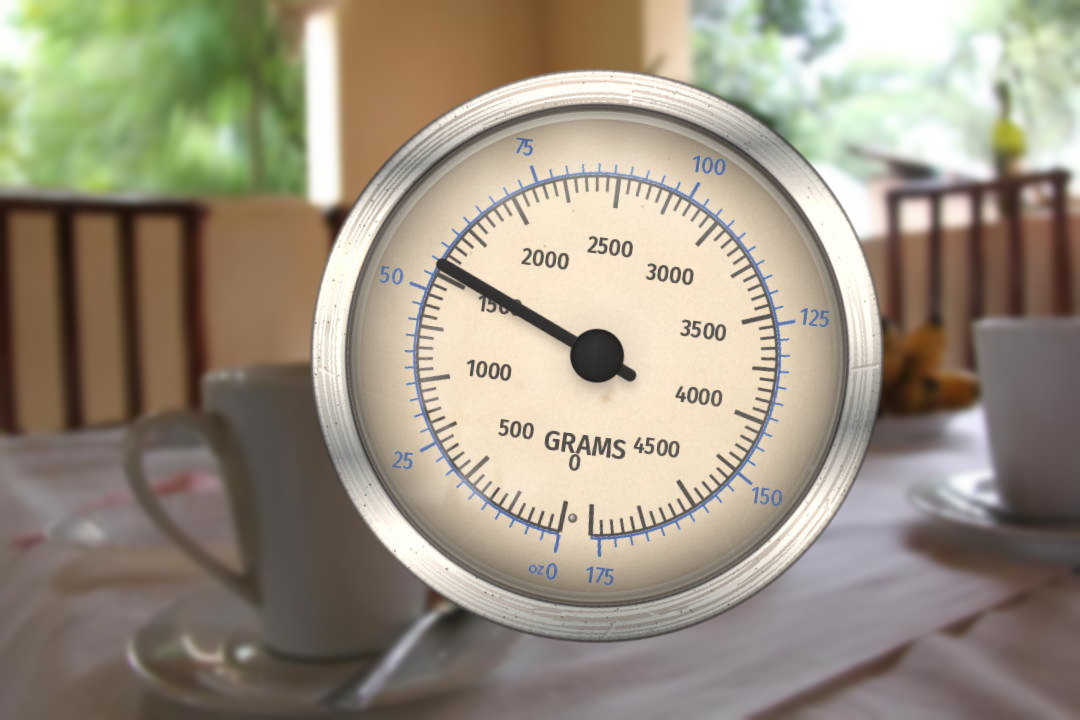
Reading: 1550 g
